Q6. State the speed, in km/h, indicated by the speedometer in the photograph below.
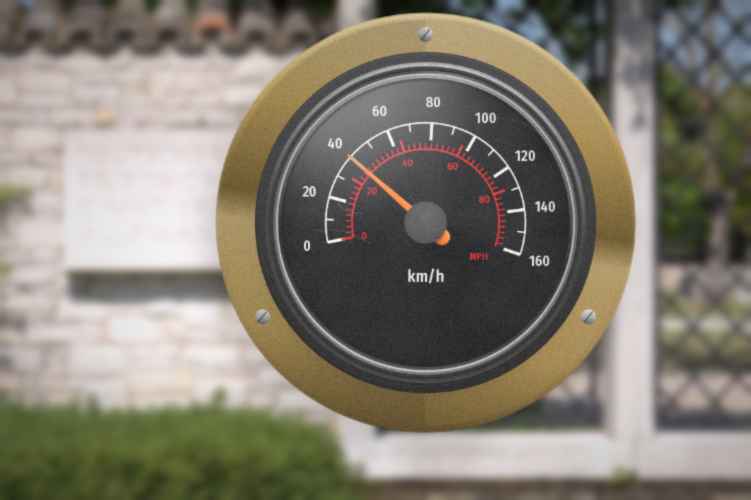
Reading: 40 km/h
